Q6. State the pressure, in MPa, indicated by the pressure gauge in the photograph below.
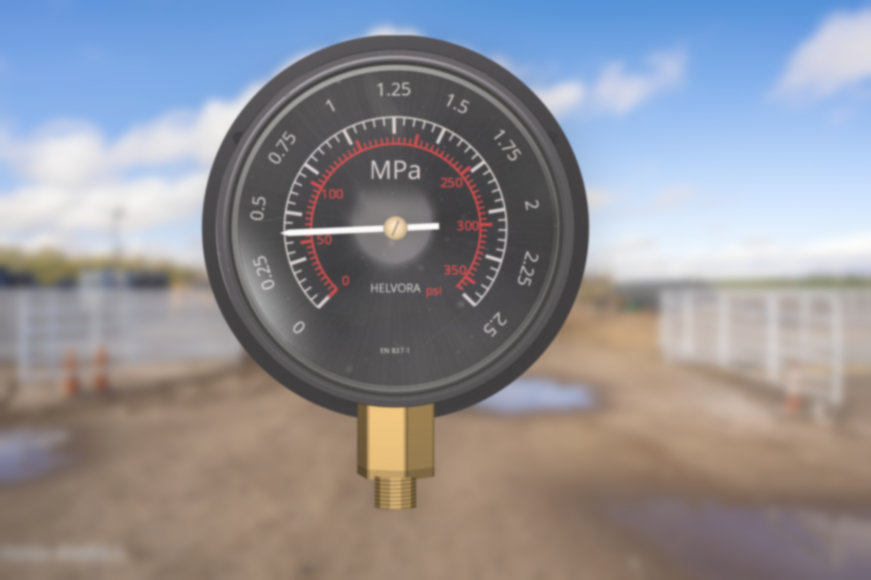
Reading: 0.4 MPa
